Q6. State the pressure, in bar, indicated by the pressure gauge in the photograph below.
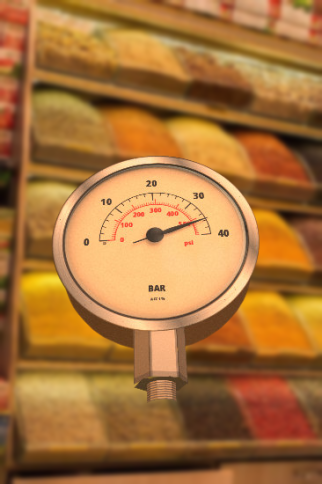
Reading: 36 bar
